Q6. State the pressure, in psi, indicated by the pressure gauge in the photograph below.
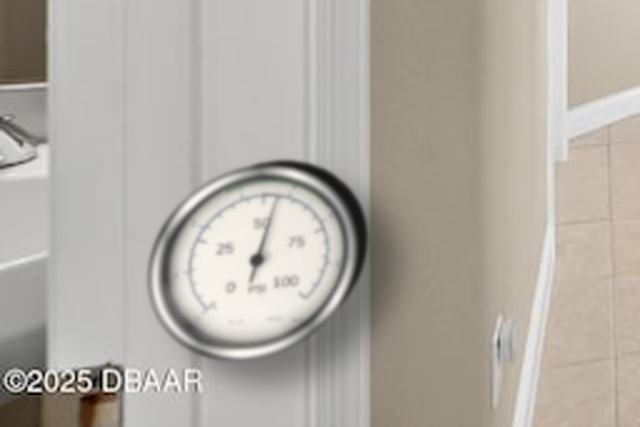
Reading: 55 psi
